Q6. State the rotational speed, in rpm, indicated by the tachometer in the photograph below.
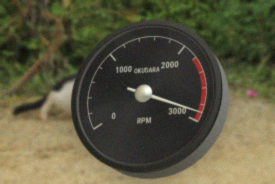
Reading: 2900 rpm
